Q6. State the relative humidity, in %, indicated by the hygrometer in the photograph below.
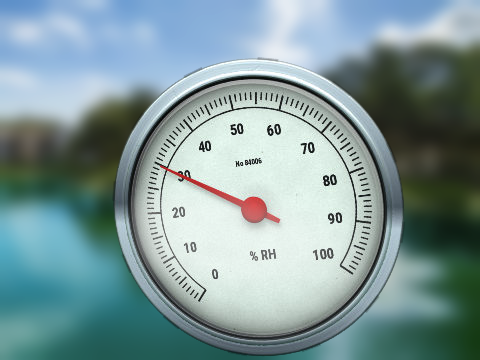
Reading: 30 %
